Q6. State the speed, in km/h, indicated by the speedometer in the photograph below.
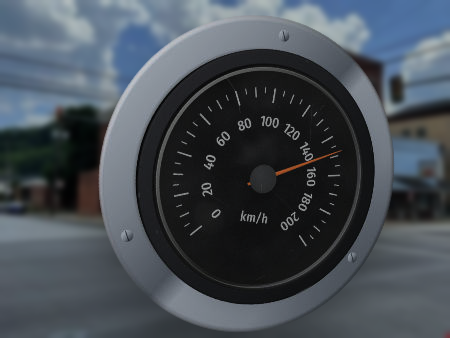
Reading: 147.5 km/h
